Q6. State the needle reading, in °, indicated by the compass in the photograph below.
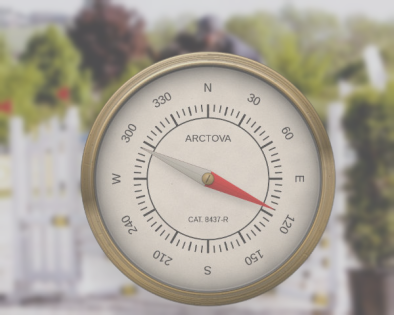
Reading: 115 °
